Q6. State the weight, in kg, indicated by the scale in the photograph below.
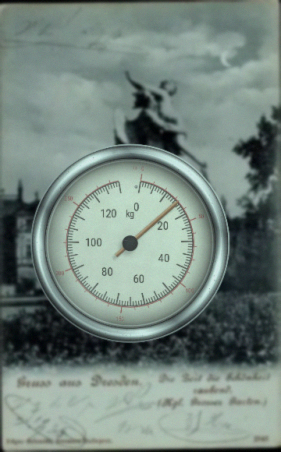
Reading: 15 kg
